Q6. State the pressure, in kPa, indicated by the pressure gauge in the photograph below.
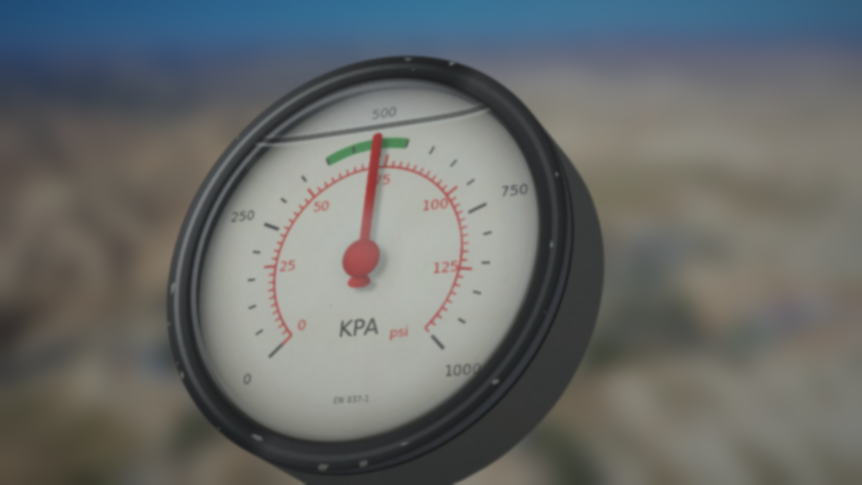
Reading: 500 kPa
